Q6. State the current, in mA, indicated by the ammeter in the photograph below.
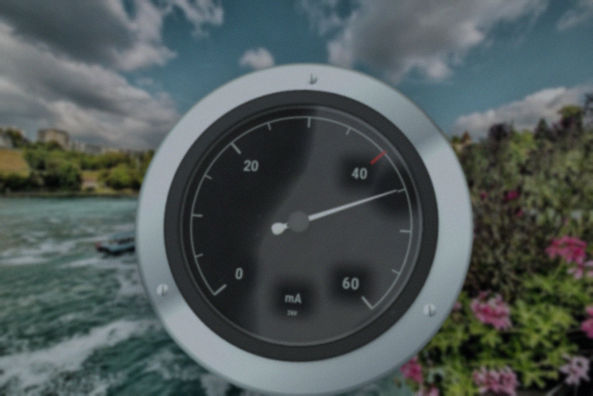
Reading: 45 mA
